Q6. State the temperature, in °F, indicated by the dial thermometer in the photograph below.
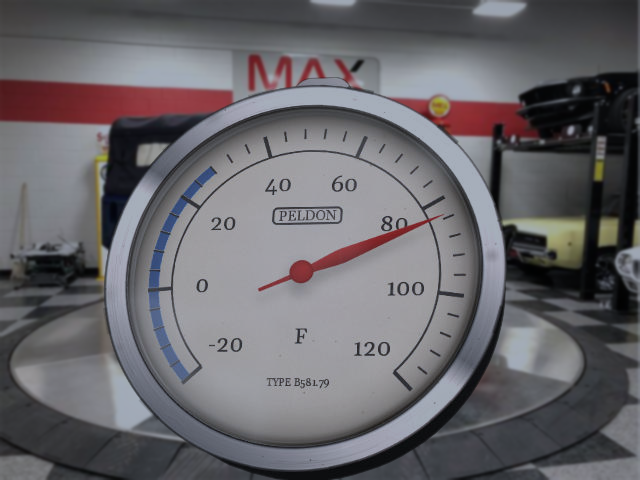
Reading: 84 °F
